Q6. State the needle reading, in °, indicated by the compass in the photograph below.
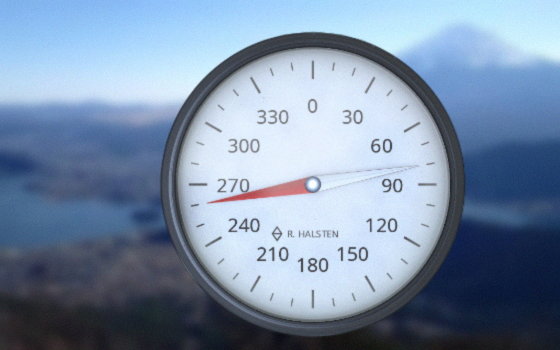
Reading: 260 °
